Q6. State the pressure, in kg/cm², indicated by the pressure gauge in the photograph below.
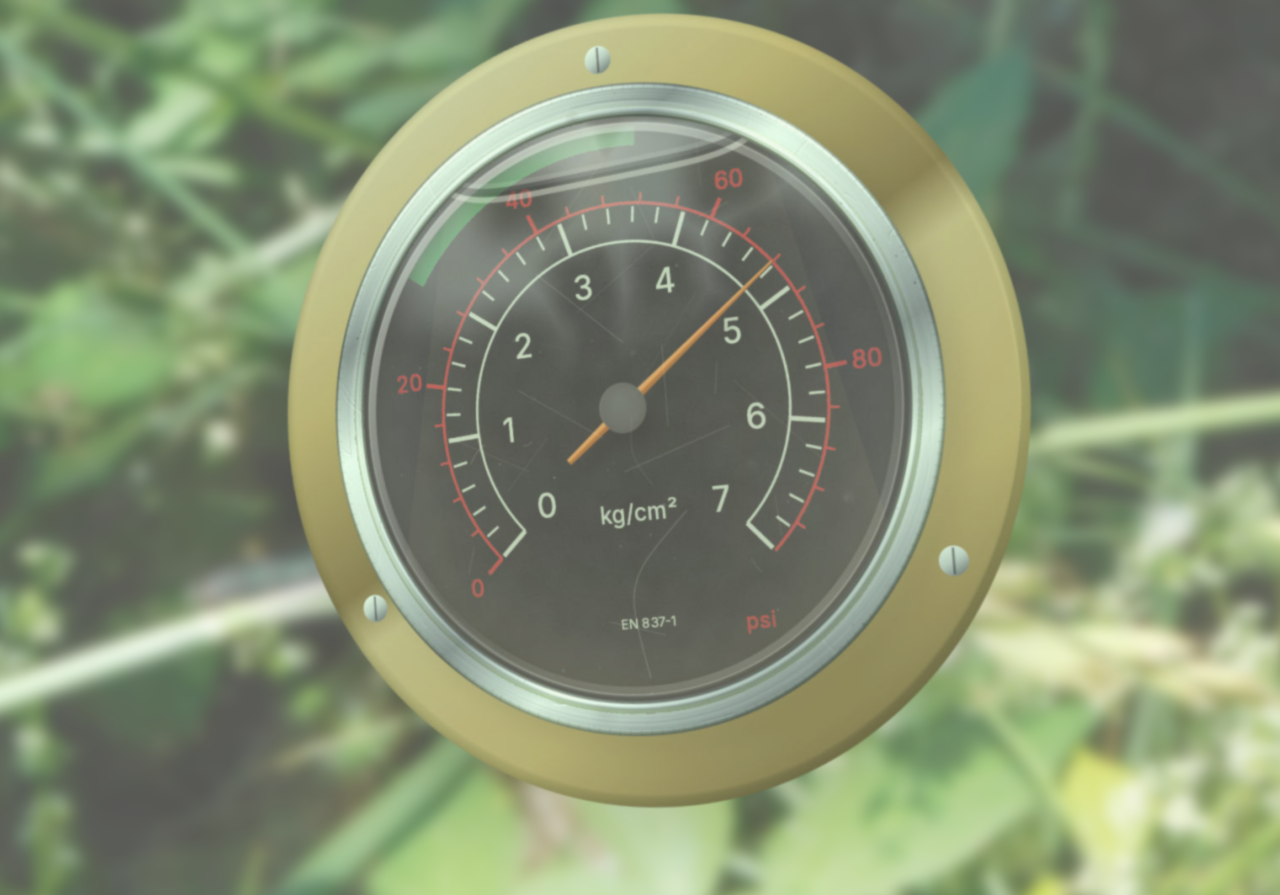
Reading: 4.8 kg/cm²
